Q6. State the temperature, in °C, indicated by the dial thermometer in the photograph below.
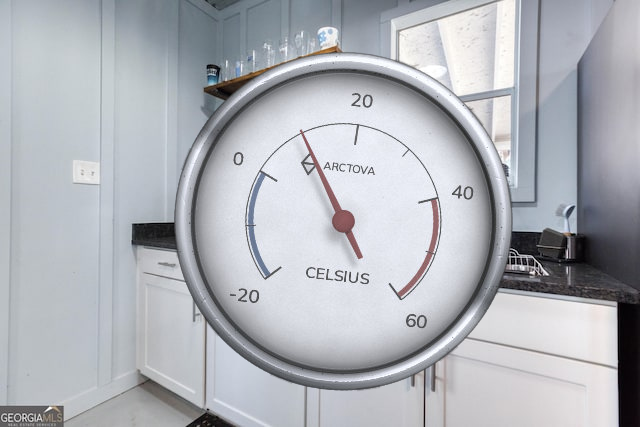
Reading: 10 °C
